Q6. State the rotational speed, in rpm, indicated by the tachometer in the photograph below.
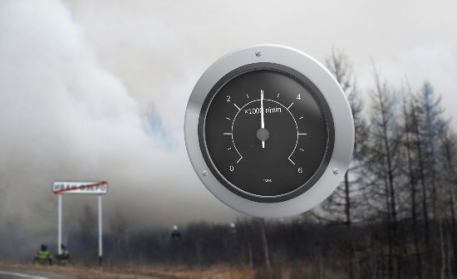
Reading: 3000 rpm
